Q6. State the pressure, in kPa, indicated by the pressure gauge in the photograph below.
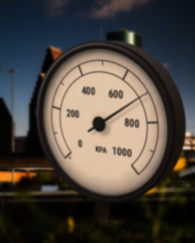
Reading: 700 kPa
